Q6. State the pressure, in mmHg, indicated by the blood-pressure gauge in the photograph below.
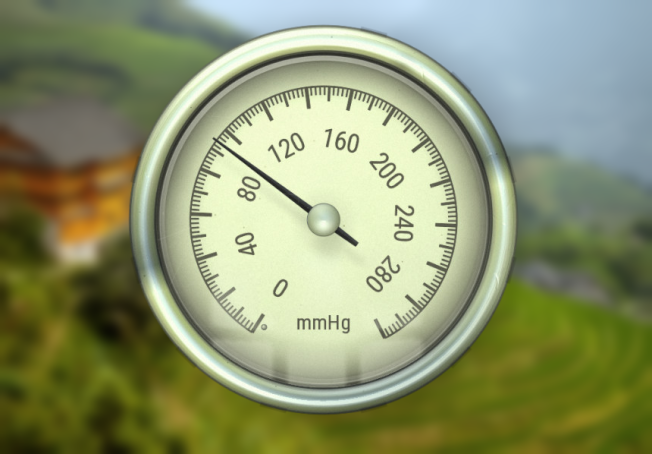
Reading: 94 mmHg
